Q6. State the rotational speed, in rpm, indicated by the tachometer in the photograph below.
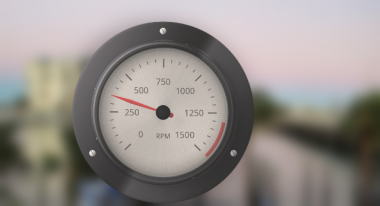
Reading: 350 rpm
